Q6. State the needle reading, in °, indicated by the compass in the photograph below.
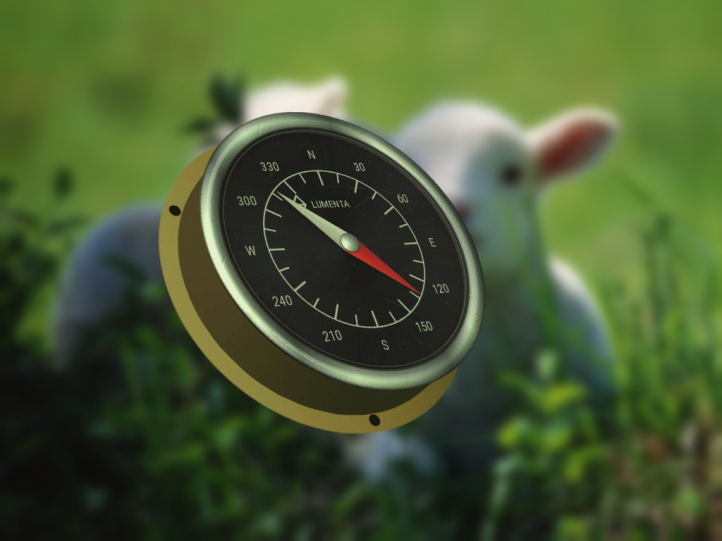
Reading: 135 °
